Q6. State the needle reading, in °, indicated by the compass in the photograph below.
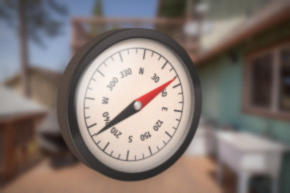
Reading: 50 °
